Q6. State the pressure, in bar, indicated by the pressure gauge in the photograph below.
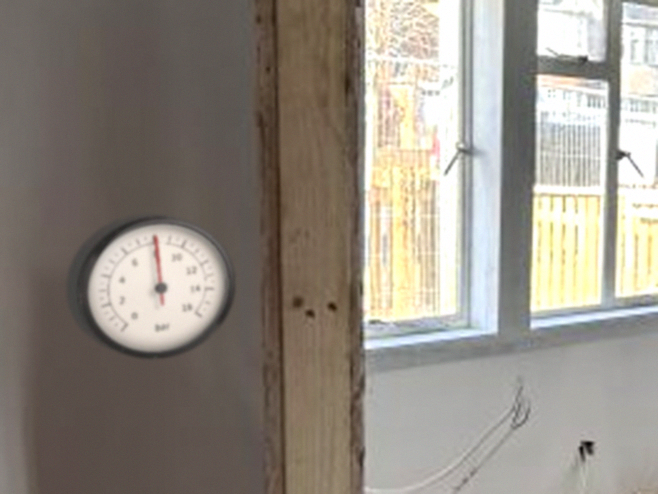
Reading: 8 bar
